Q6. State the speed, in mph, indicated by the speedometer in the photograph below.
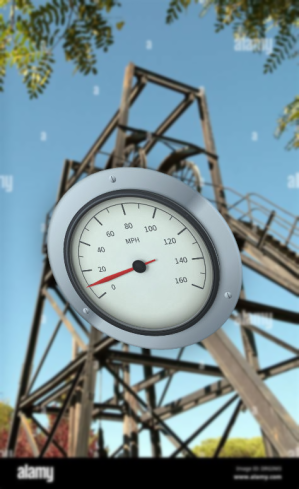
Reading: 10 mph
